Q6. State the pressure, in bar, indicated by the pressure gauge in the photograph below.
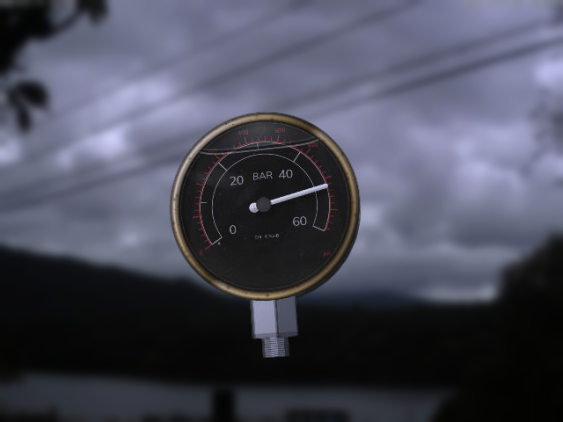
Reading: 50 bar
